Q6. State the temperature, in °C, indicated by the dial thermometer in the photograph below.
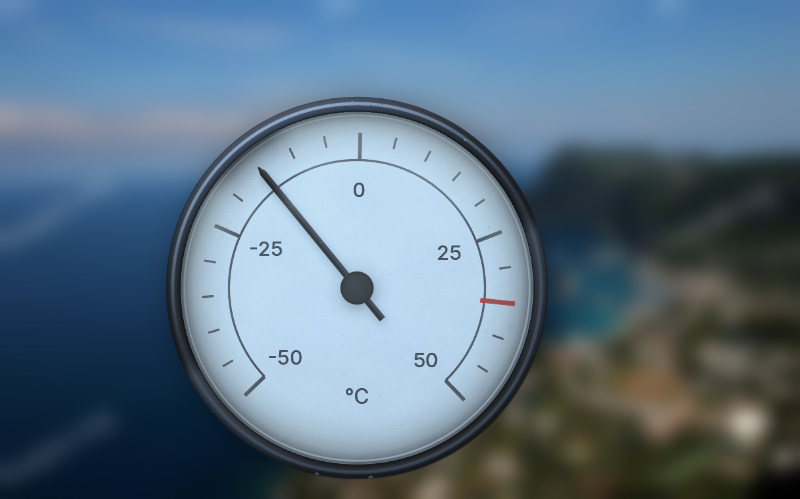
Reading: -15 °C
